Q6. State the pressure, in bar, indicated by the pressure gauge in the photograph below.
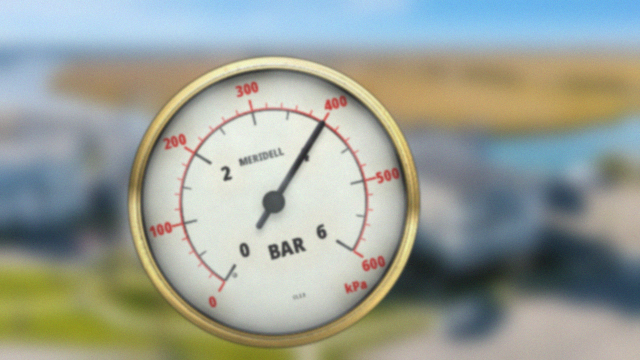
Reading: 4 bar
